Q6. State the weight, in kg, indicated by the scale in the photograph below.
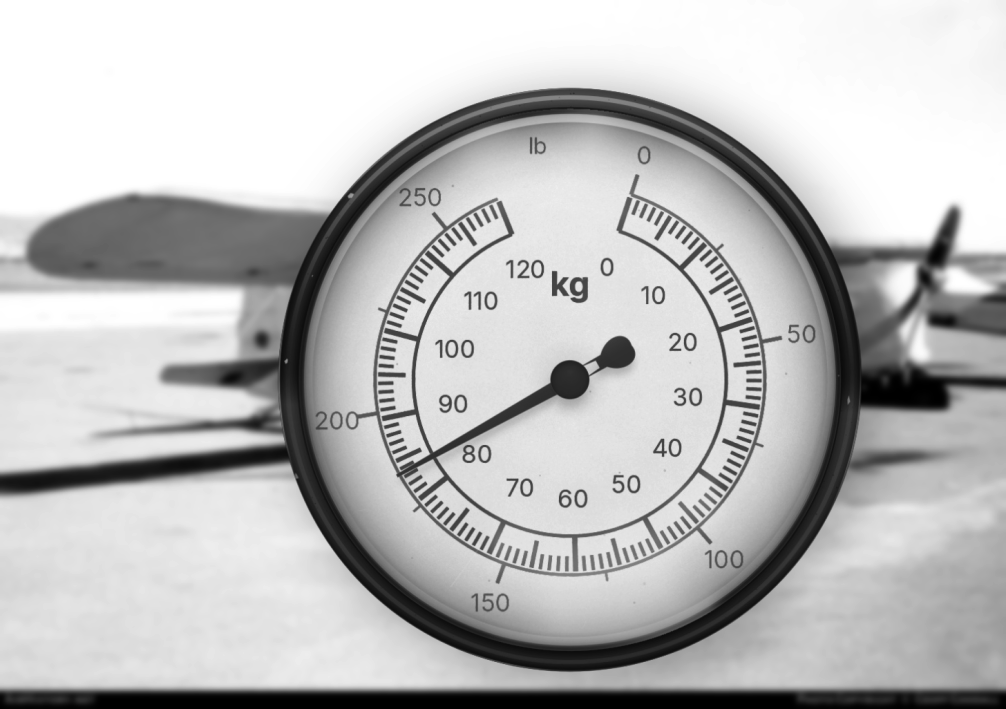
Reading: 83.5 kg
